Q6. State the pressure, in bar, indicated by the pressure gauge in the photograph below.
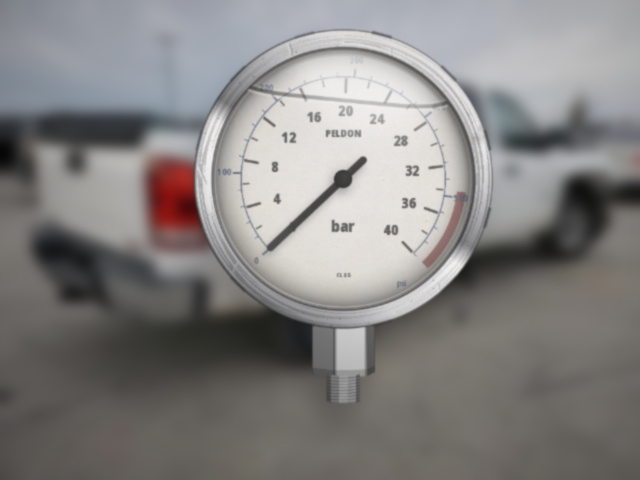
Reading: 0 bar
